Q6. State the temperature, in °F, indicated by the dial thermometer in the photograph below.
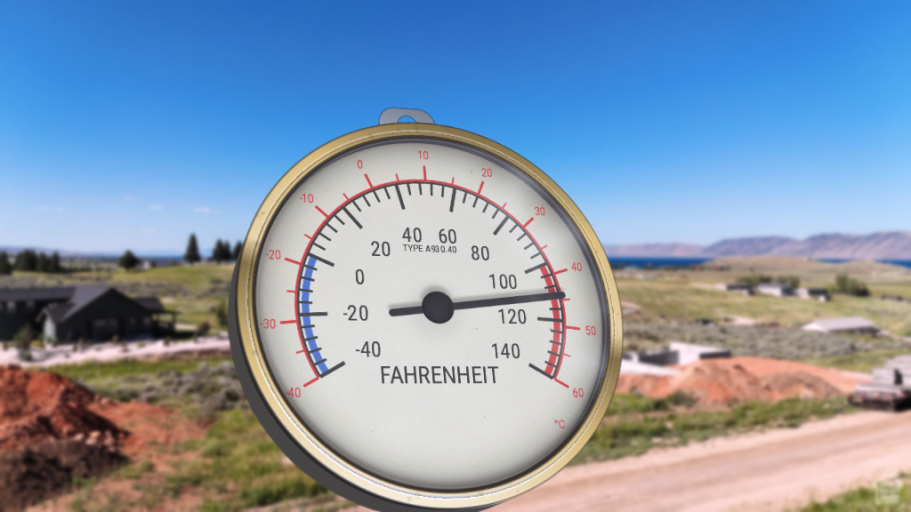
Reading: 112 °F
